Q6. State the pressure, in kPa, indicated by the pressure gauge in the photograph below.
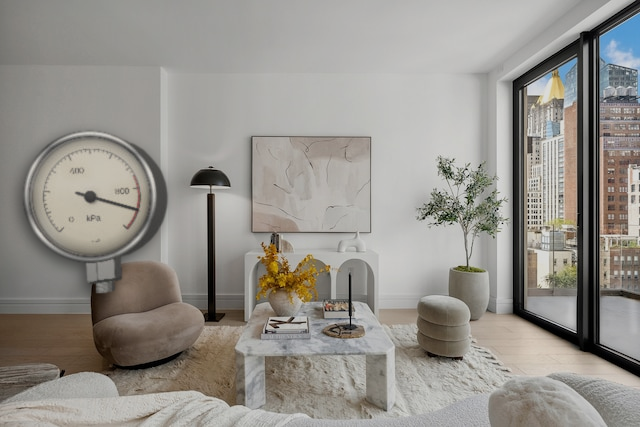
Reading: 900 kPa
